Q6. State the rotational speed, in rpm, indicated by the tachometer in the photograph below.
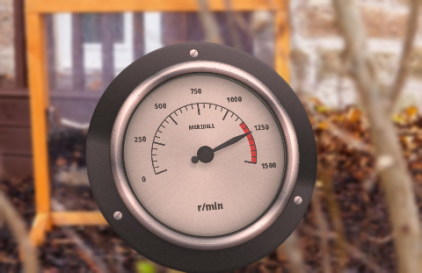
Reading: 1250 rpm
